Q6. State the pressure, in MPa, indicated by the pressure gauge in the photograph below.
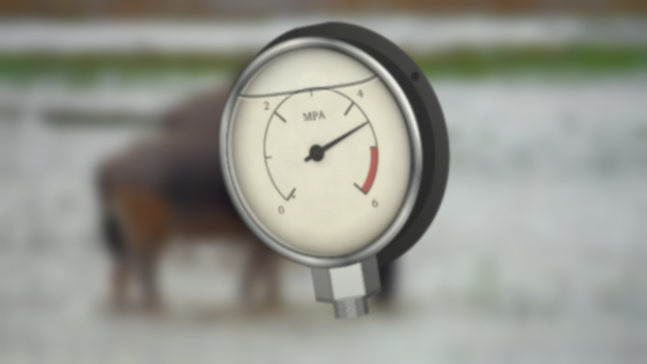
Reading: 4.5 MPa
